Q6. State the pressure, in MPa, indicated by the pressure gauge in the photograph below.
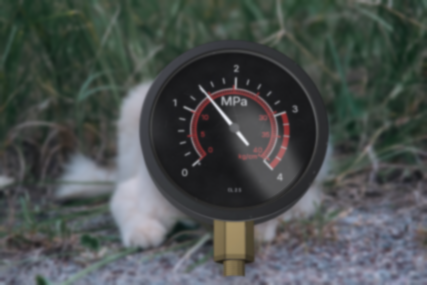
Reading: 1.4 MPa
